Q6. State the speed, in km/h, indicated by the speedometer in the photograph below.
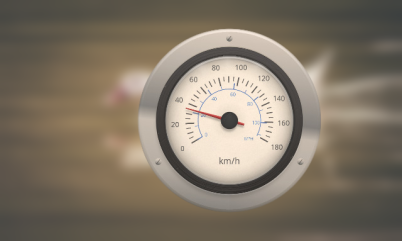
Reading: 35 km/h
